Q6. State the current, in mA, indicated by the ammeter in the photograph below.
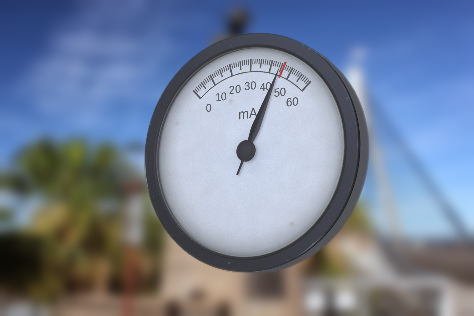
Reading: 45 mA
